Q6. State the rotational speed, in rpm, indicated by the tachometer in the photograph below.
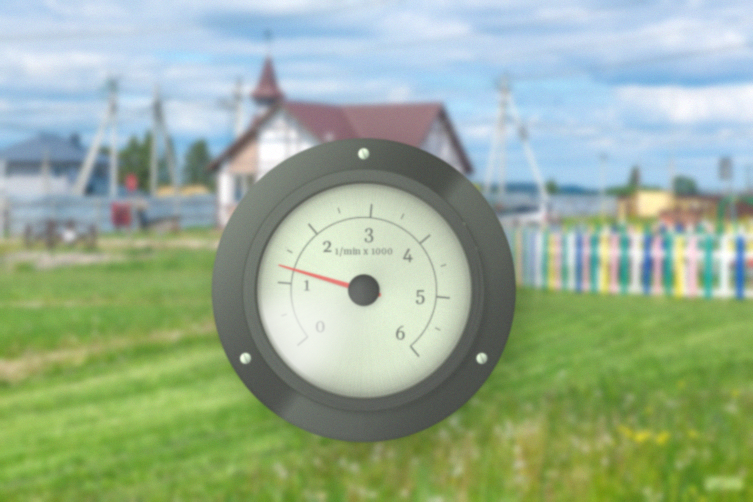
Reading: 1250 rpm
